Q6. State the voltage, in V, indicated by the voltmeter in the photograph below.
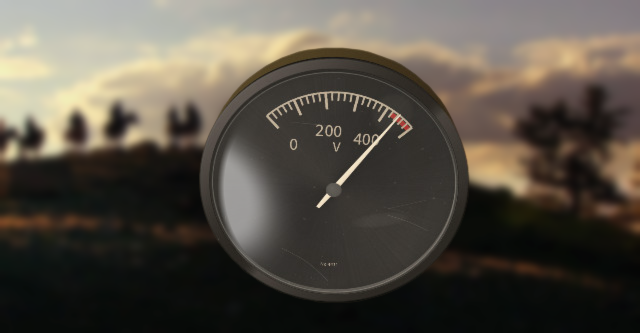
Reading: 440 V
